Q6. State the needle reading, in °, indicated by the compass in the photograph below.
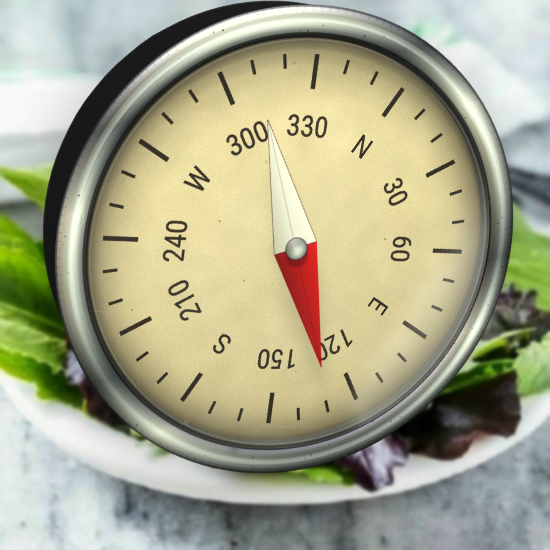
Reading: 130 °
